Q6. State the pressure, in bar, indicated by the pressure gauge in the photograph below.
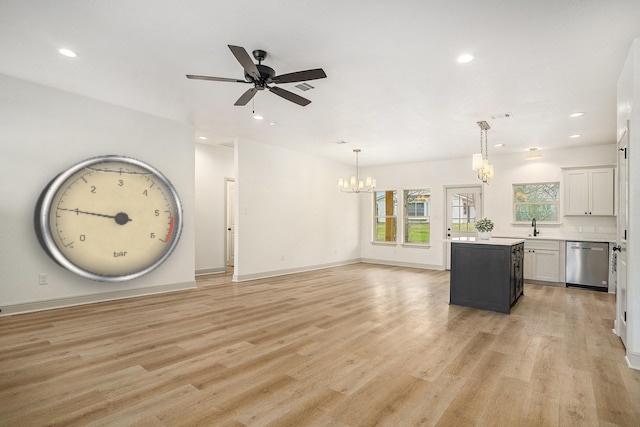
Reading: 1 bar
